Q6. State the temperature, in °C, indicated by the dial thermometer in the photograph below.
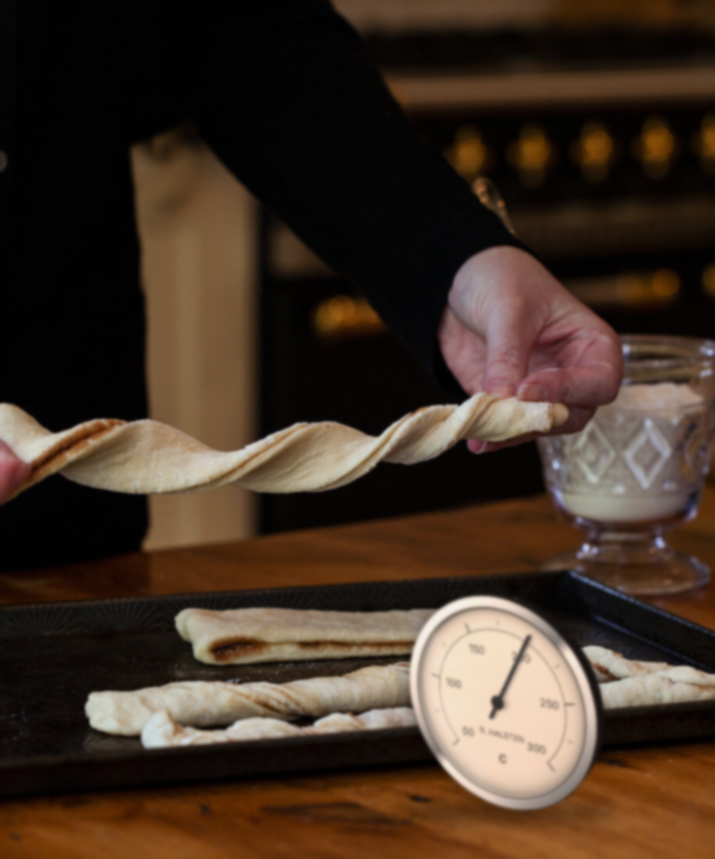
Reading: 200 °C
